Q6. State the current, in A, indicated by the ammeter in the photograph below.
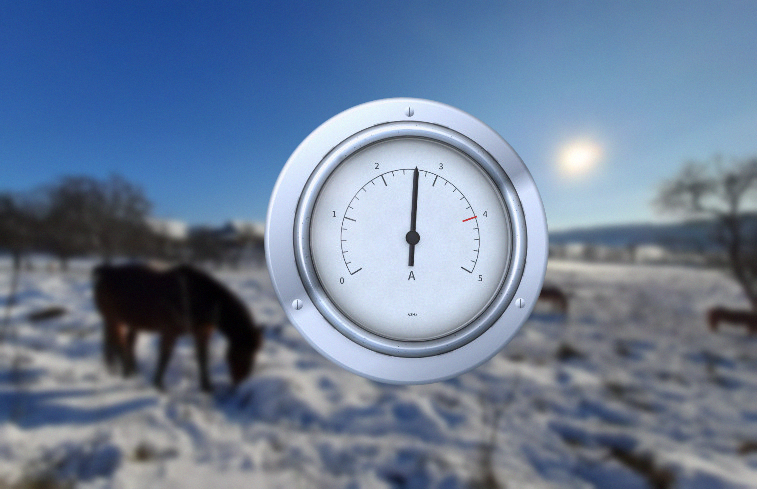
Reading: 2.6 A
